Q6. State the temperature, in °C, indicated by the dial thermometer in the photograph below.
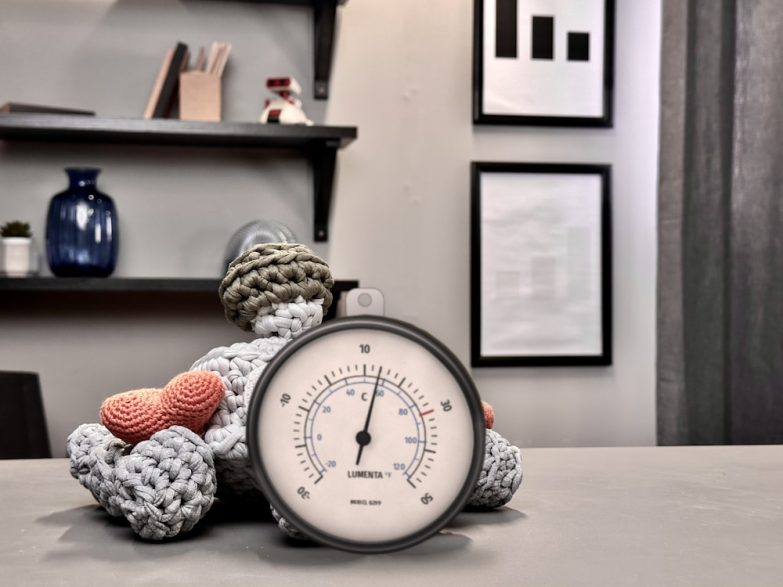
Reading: 14 °C
